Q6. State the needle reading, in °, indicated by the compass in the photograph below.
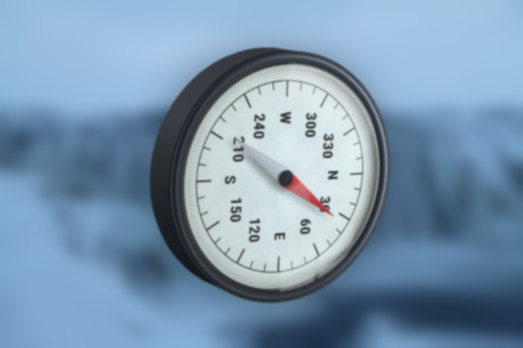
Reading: 35 °
